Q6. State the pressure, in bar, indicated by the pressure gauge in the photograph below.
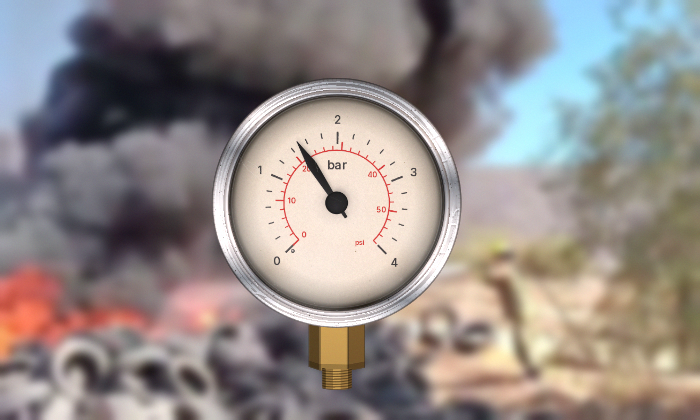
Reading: 1.5 bar
